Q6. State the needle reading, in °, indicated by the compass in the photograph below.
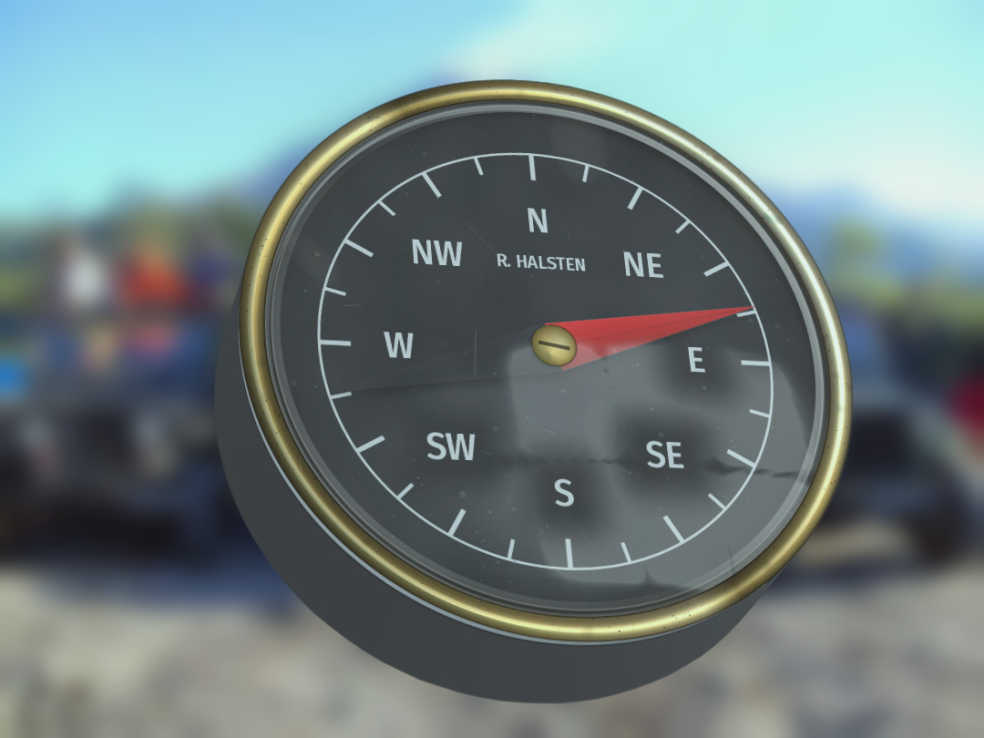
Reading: 75 °
